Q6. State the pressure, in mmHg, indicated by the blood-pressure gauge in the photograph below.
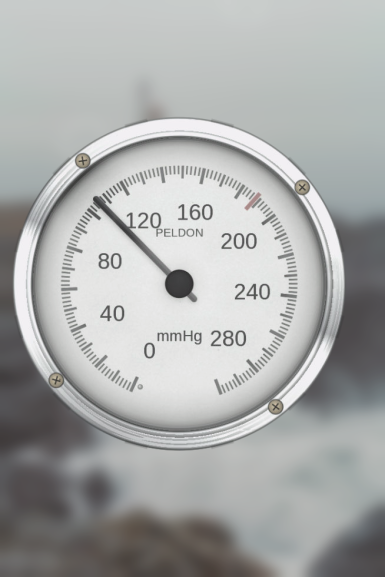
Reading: 106 mmHg
